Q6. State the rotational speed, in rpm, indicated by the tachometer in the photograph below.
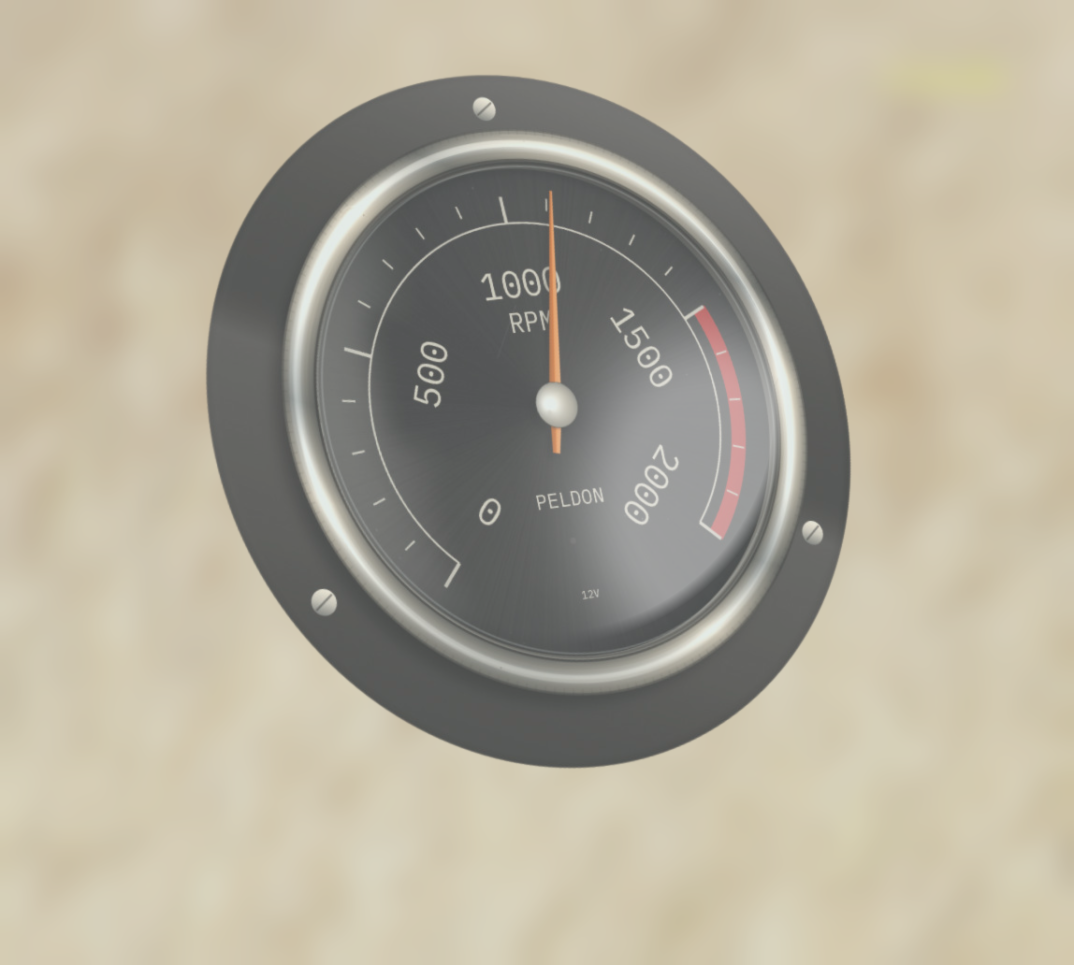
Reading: 1100 rpm
